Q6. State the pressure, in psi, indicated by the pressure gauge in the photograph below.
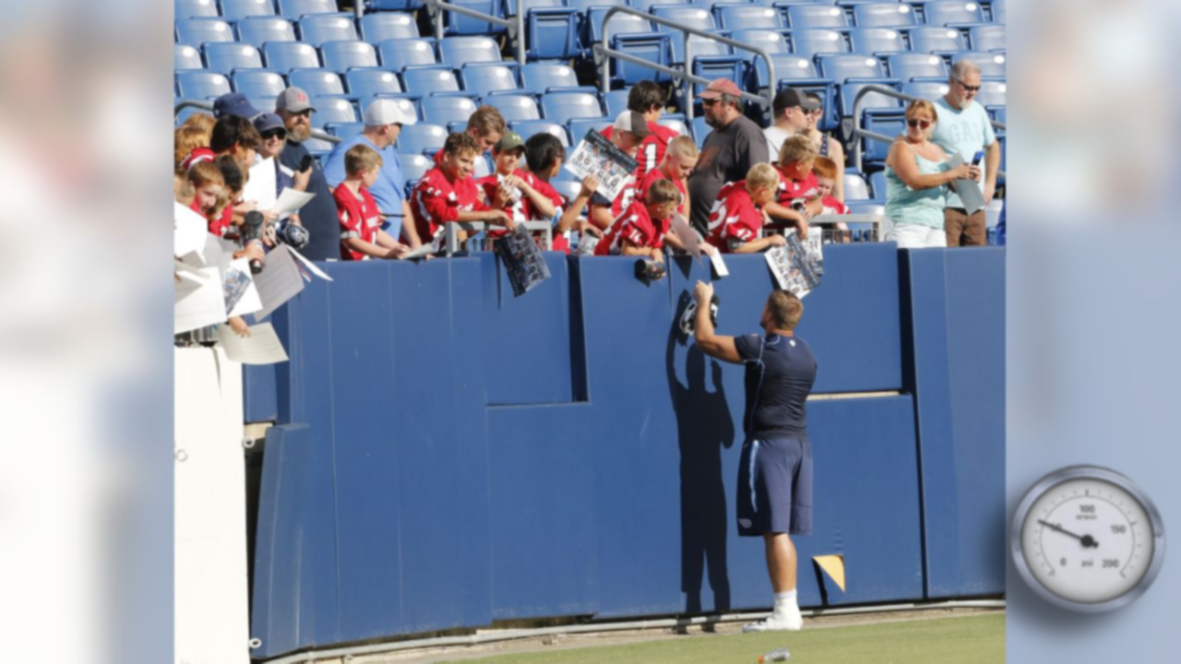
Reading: 50 psi
